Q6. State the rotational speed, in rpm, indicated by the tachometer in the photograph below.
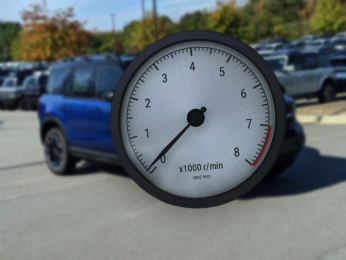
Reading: 100 rpm
